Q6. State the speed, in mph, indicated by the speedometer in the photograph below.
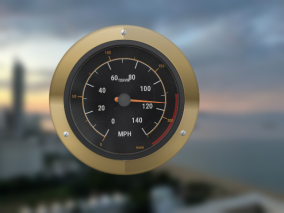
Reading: 115 mph
